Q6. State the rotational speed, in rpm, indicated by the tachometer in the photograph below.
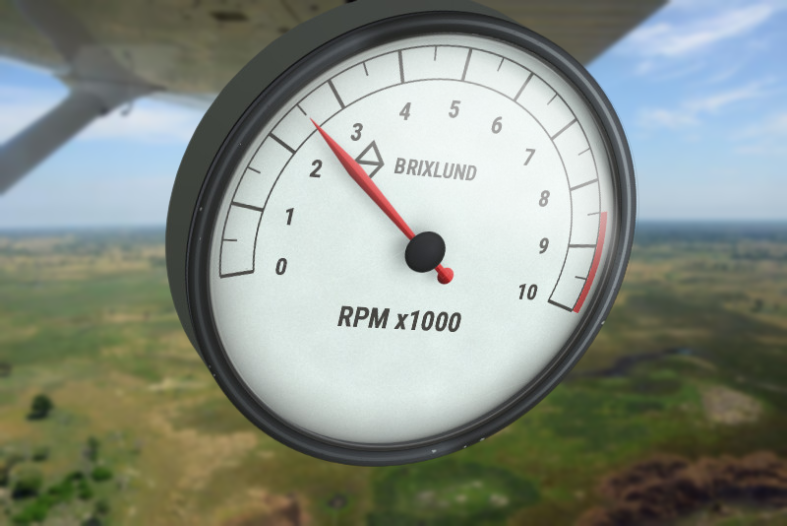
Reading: 2500 rpm
